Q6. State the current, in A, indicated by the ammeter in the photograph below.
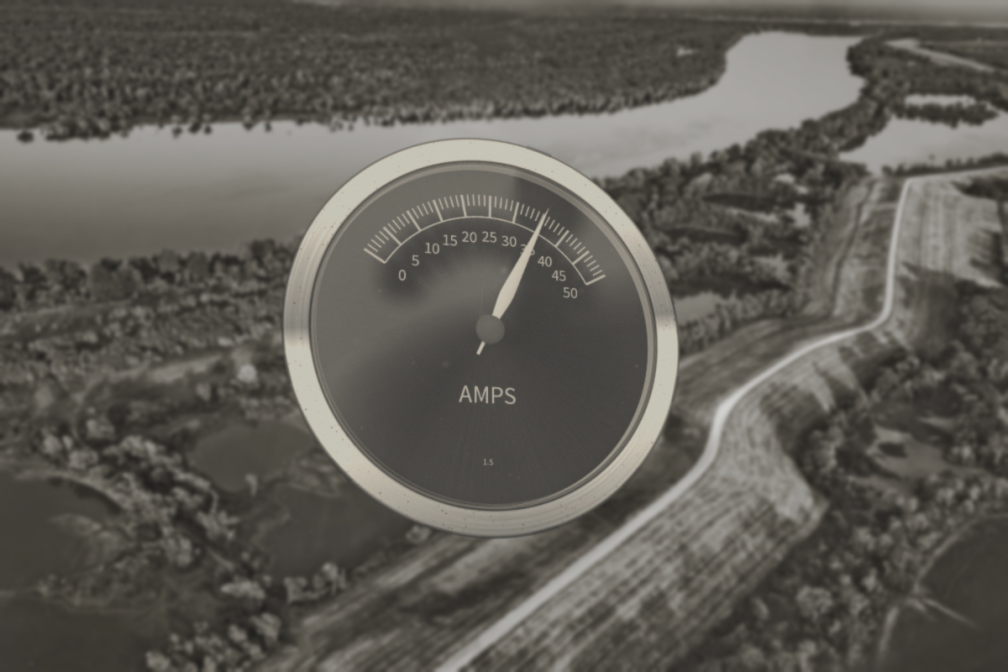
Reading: 35 A
